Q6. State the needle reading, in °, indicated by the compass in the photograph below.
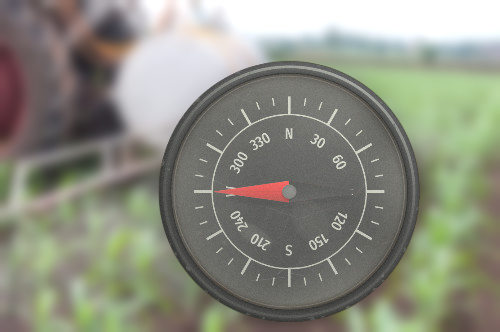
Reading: 270 °
